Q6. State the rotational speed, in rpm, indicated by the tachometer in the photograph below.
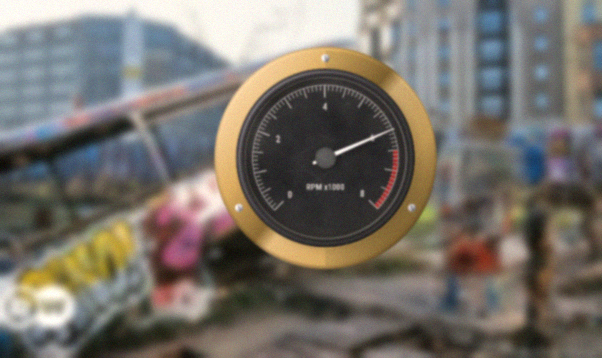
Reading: 6000 rpm
